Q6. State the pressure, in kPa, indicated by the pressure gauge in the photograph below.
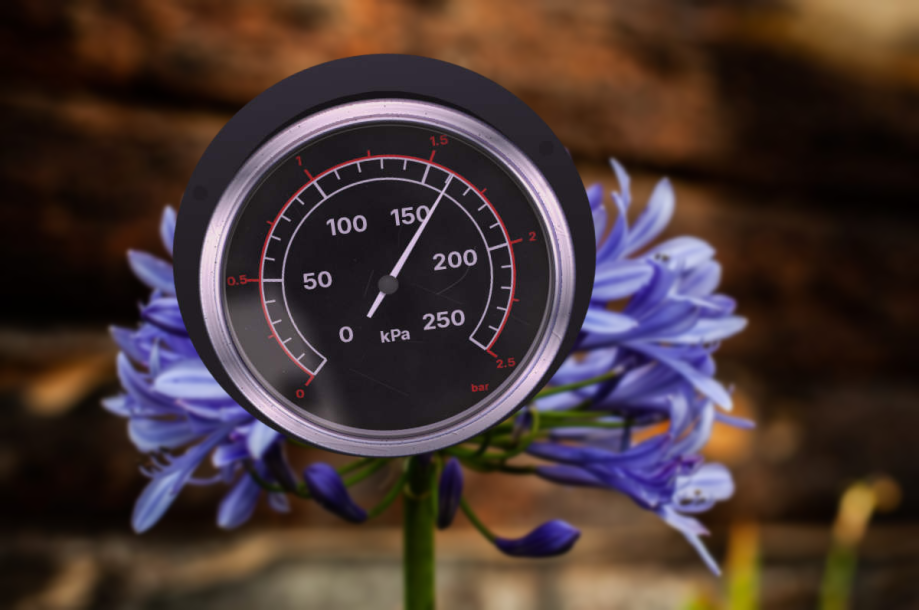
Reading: 160 kPa
